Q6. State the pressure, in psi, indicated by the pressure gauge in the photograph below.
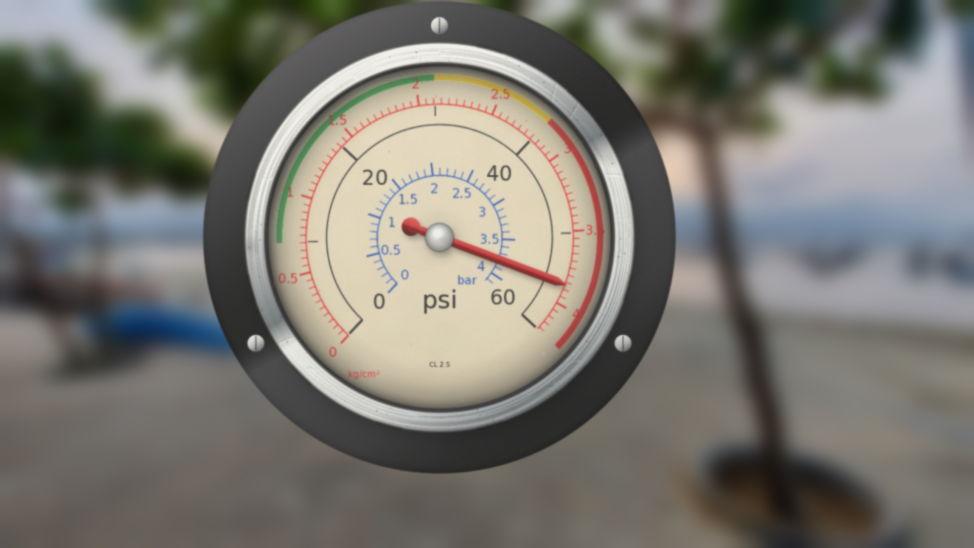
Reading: 55 psi
